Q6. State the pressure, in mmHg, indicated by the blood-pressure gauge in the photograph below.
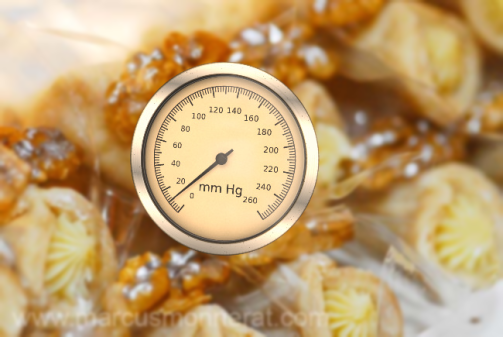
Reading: 10 mmHg
